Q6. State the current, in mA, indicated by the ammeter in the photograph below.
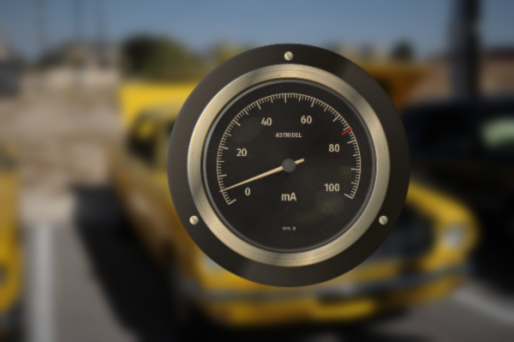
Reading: 5 mA
